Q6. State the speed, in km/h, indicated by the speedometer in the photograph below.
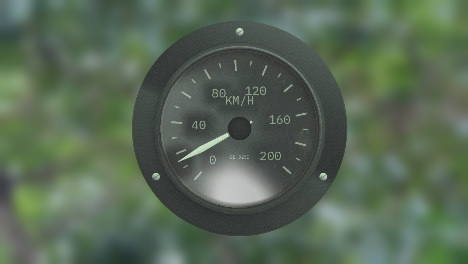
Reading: 15 km/h
